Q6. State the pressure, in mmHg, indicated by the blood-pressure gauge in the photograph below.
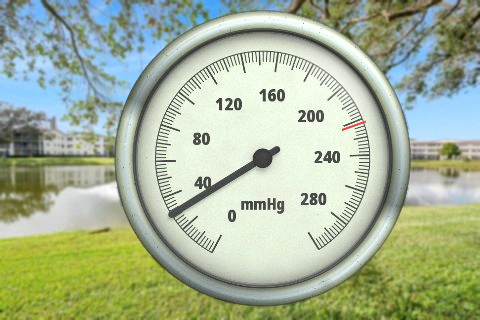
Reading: 30 mmHg
